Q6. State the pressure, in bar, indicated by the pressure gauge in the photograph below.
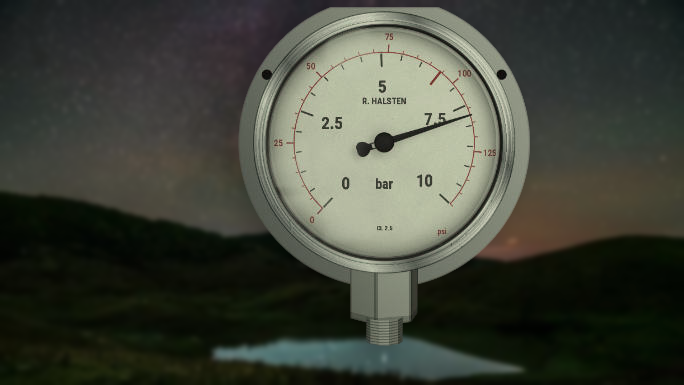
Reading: 7.75 bar
